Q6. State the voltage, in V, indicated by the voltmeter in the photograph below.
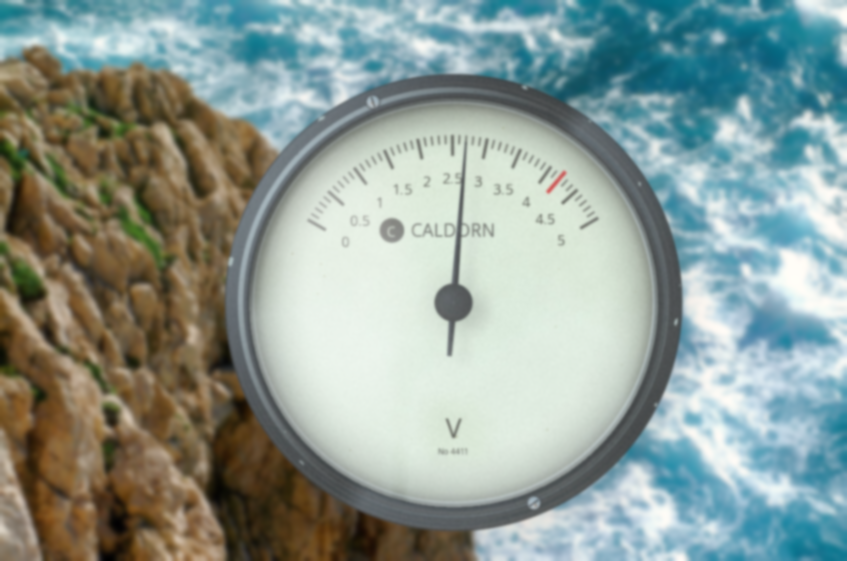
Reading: 2.7 V
